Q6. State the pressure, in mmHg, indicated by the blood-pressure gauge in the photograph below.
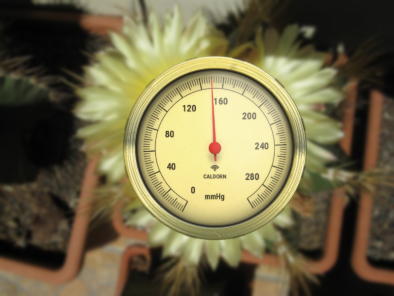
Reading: 150 mmHg
